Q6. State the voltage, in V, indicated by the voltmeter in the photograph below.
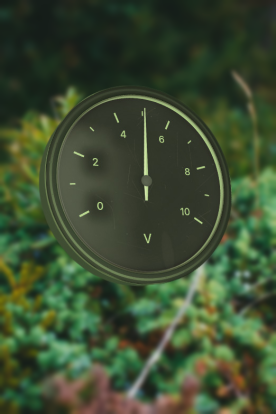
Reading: 5 V
